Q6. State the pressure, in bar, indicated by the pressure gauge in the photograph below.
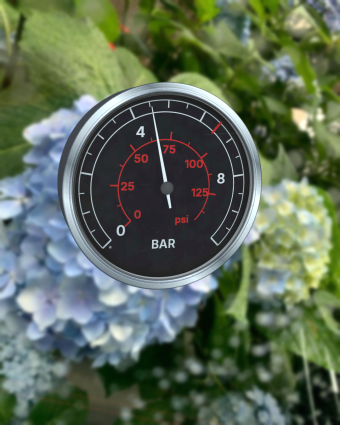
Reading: 4.5 bar
